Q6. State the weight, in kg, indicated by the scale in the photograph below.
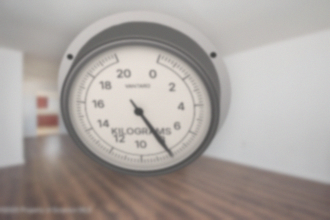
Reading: 8 kg
